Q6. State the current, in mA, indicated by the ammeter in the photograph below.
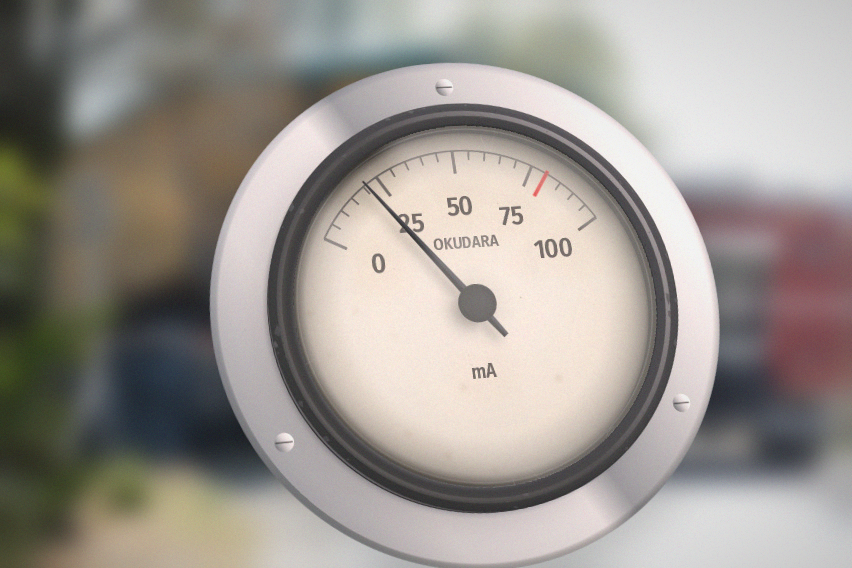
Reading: 20 mA
